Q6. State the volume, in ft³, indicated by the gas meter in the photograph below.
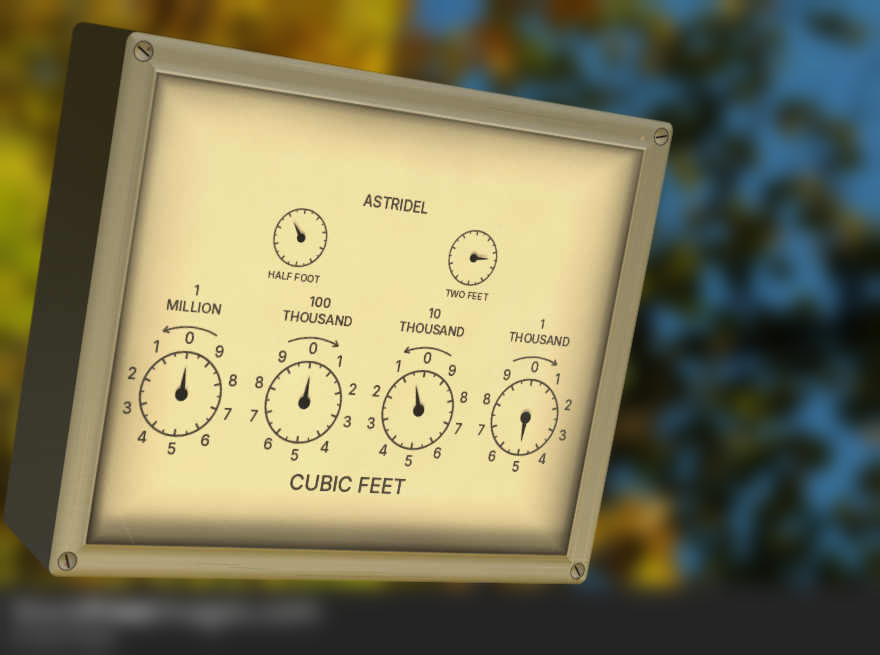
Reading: 500 ft³
